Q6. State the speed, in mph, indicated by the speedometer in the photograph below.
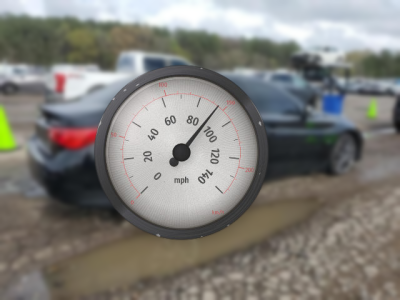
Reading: 90 mph
